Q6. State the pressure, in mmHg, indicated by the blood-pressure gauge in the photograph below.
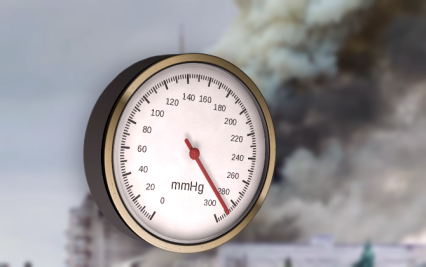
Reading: 290 mmHg
